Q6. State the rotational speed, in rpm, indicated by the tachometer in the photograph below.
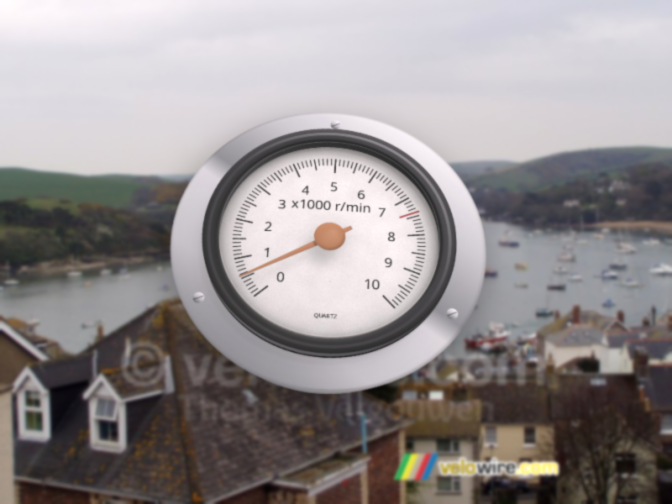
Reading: 500 rpm
